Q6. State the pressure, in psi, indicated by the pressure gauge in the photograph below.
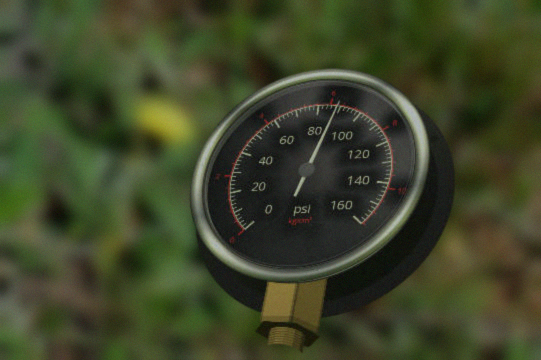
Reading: 90 psi
